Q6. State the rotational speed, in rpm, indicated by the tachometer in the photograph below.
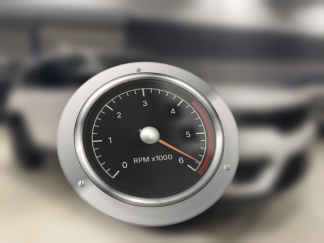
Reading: 5800 rpm
